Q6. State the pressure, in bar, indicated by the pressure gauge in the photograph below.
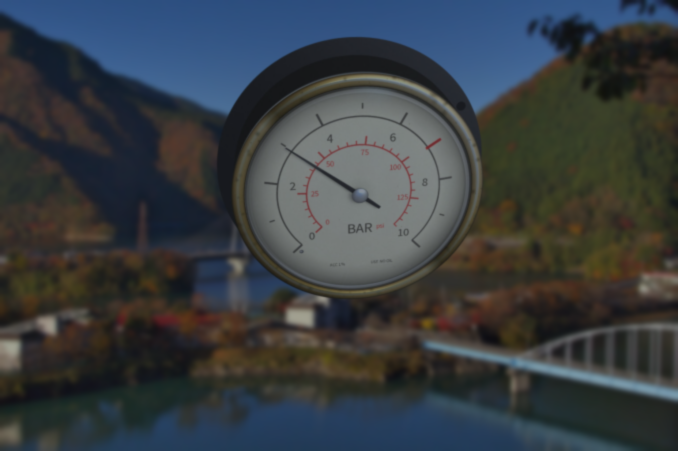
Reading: 3 bar
